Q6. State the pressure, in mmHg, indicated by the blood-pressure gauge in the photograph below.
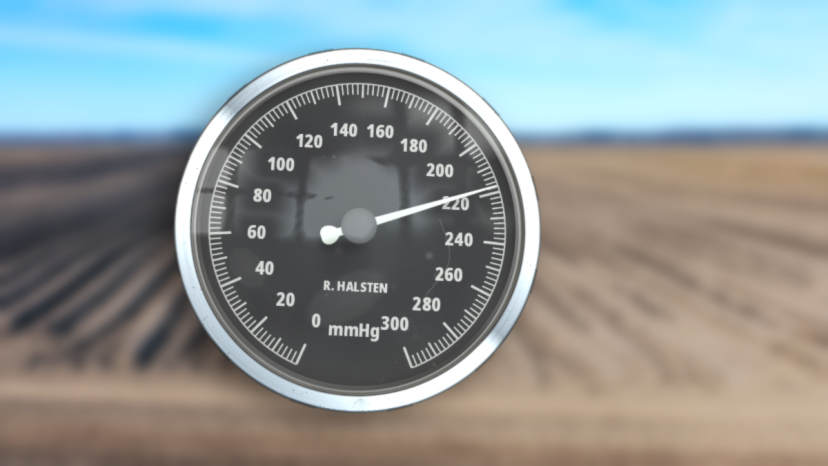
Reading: 218 mmHg
